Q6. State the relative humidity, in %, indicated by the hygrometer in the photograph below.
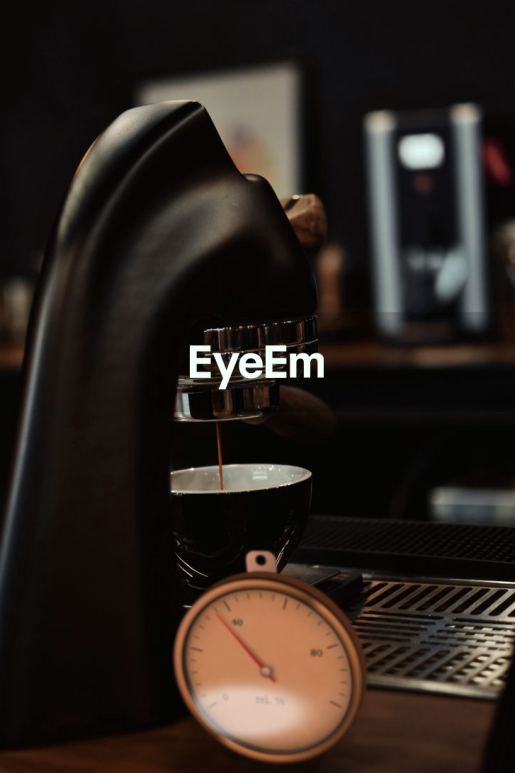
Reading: 36 %
